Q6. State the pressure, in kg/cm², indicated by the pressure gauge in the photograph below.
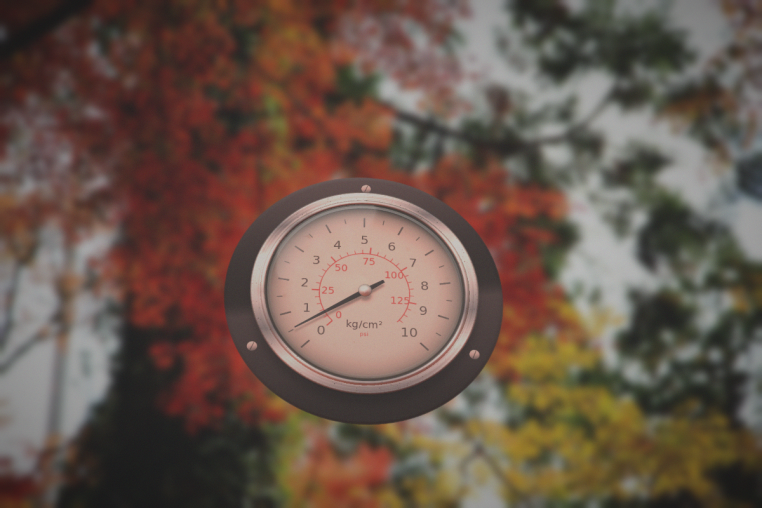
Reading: 0.5 kg/cm²
